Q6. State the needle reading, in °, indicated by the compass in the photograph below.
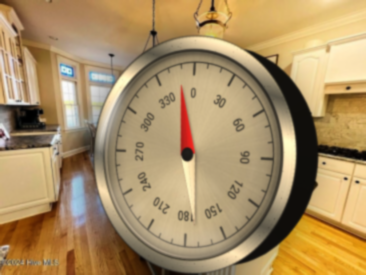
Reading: 350 °
